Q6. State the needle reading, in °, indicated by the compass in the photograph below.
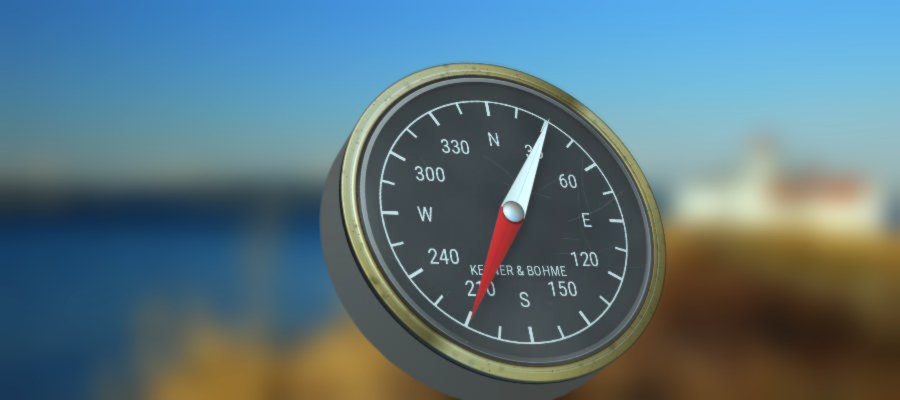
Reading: 210 °
